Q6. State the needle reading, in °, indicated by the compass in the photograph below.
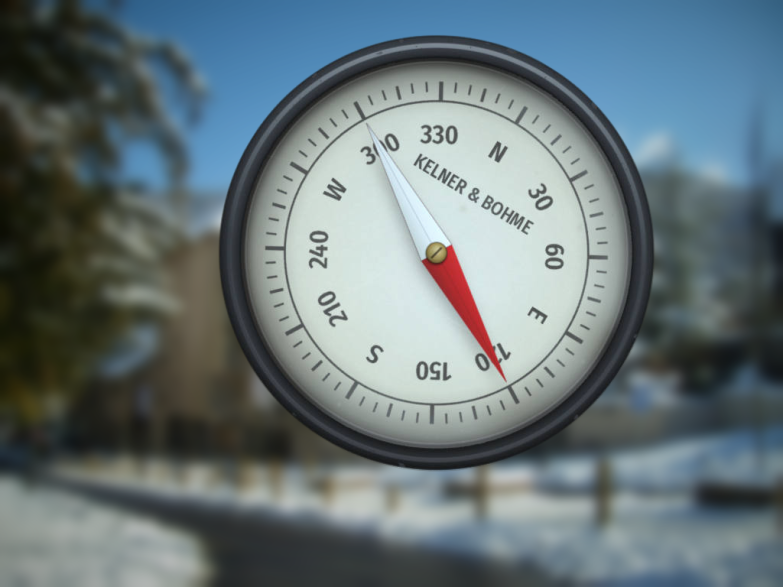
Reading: 120 °
